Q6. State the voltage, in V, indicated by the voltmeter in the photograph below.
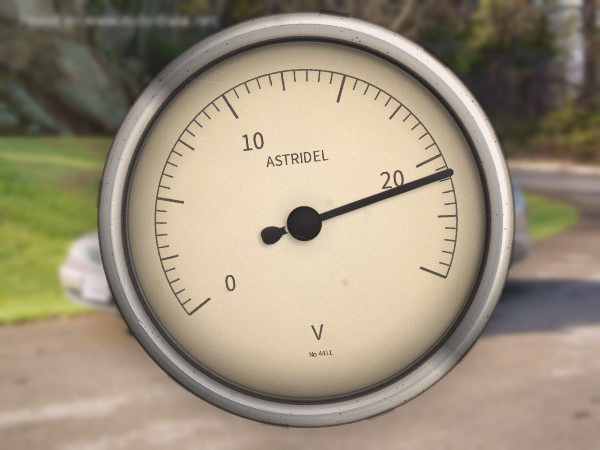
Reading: 20.75 V
